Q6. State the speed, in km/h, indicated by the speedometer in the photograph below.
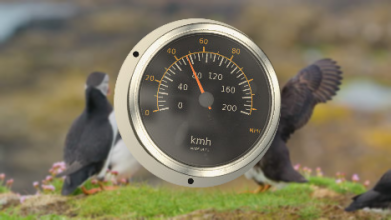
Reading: 75 km/h
